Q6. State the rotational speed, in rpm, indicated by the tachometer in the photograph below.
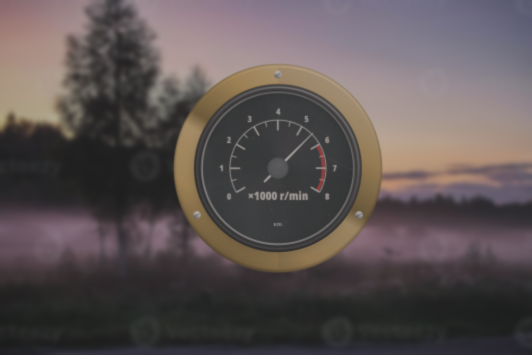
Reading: 5500 rpm
